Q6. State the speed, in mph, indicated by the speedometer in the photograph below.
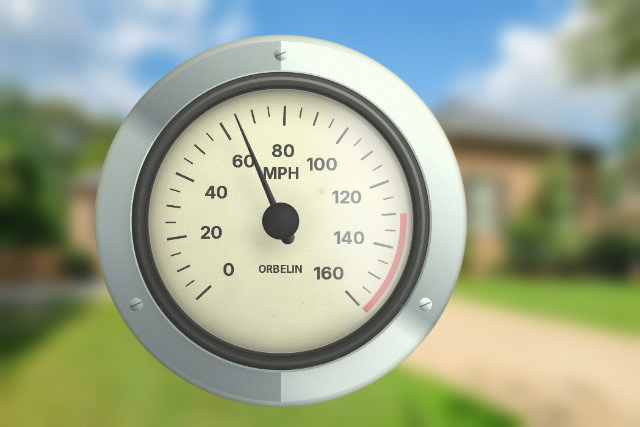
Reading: 65 mph
